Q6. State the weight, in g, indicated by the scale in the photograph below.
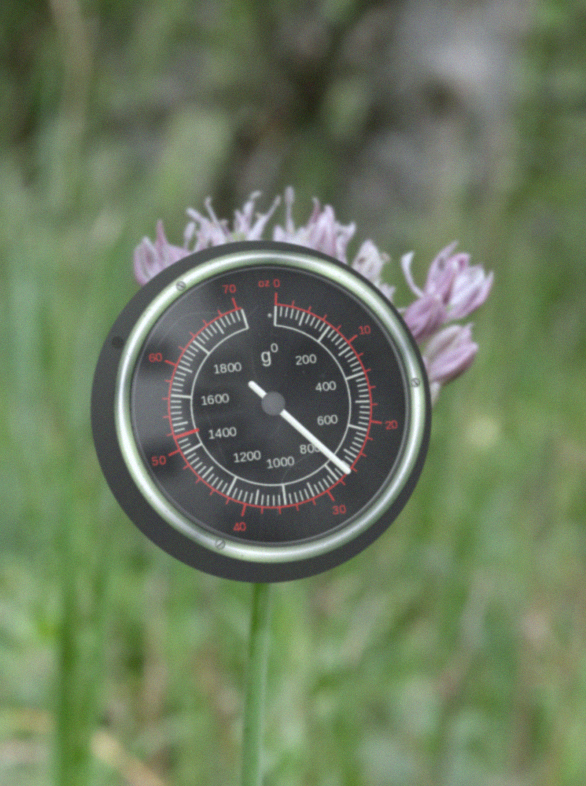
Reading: 760 g
